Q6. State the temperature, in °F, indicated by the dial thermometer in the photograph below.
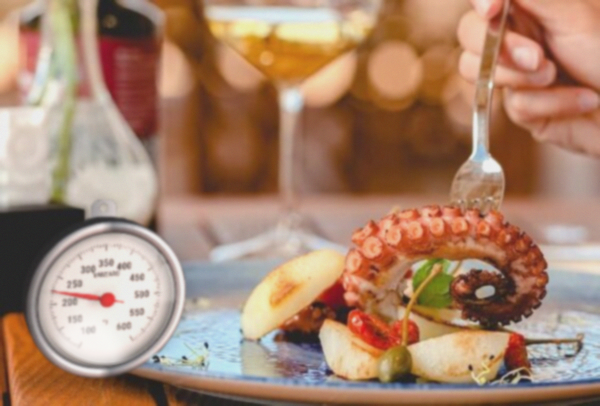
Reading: 225 °F
